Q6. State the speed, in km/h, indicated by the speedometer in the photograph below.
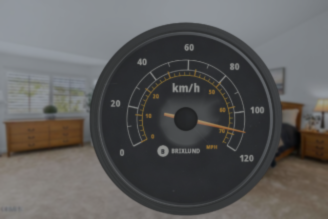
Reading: 110 km/h
